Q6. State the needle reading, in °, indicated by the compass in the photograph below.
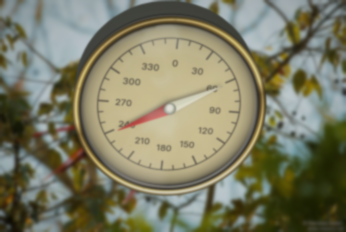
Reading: 240 °
